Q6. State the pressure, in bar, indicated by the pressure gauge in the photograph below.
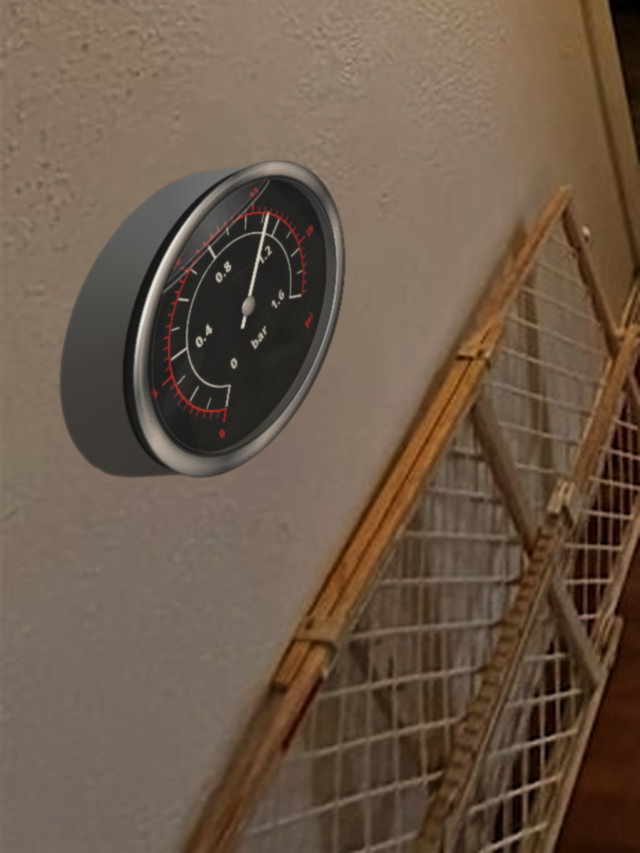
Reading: 1.1 bar
